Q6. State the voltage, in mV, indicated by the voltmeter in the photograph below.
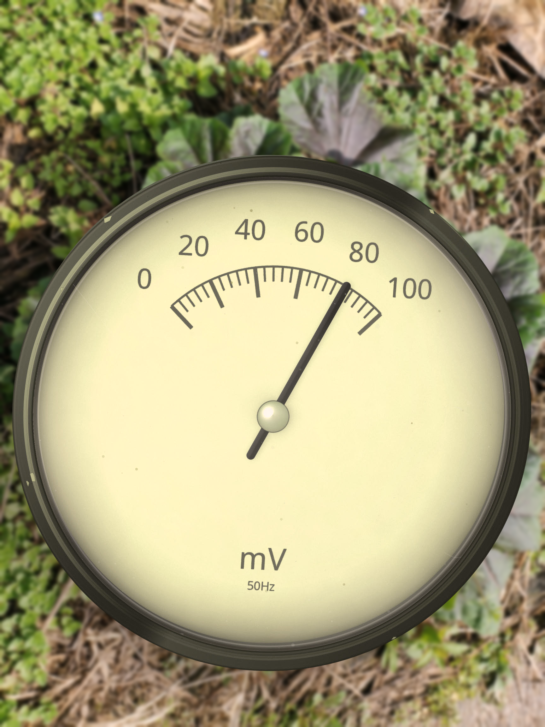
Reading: 80 mV
